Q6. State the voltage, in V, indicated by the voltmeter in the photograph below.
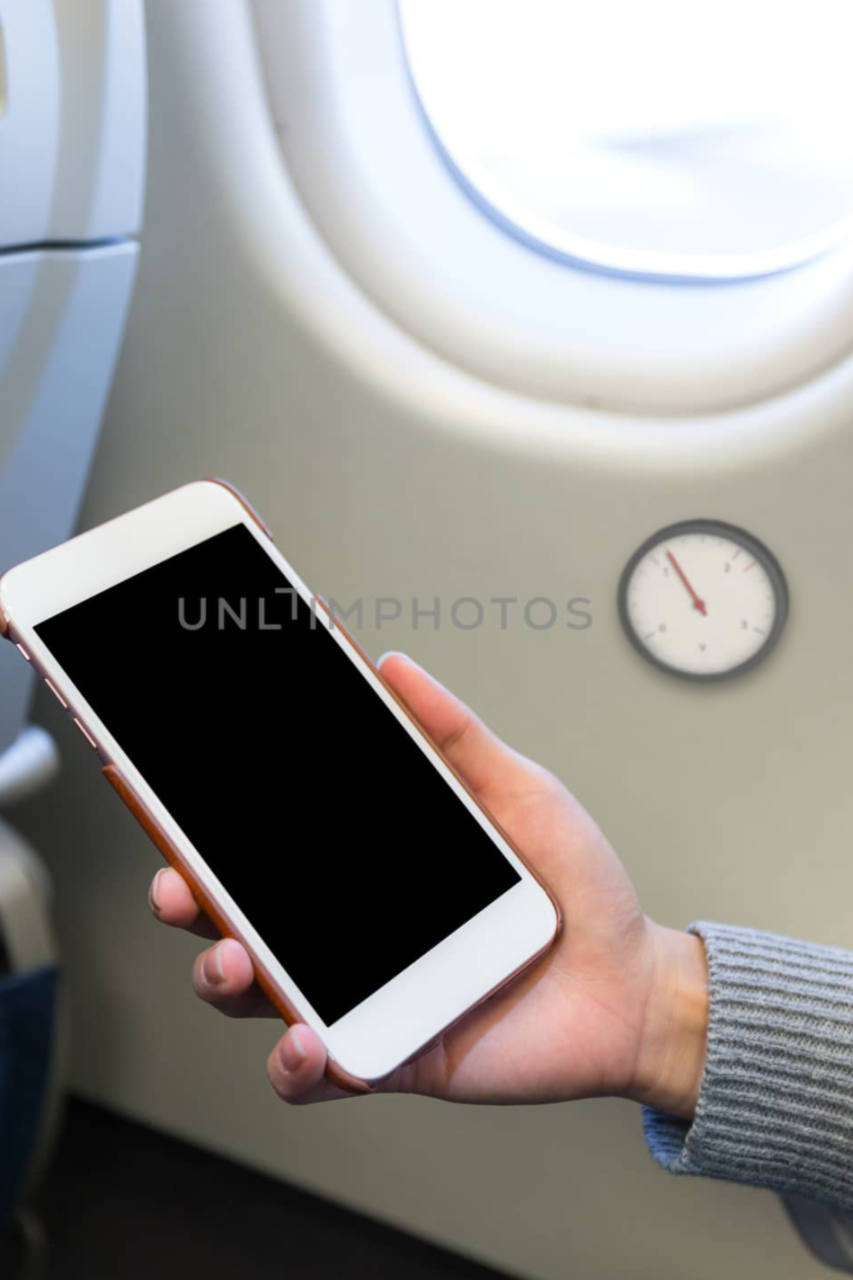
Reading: 1.2 V
